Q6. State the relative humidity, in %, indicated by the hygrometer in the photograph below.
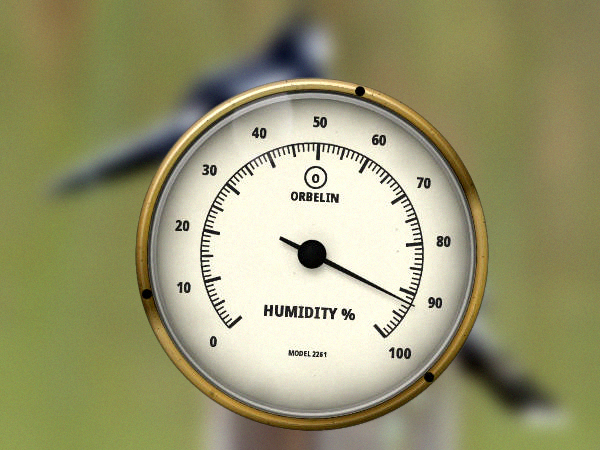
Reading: 92 %
